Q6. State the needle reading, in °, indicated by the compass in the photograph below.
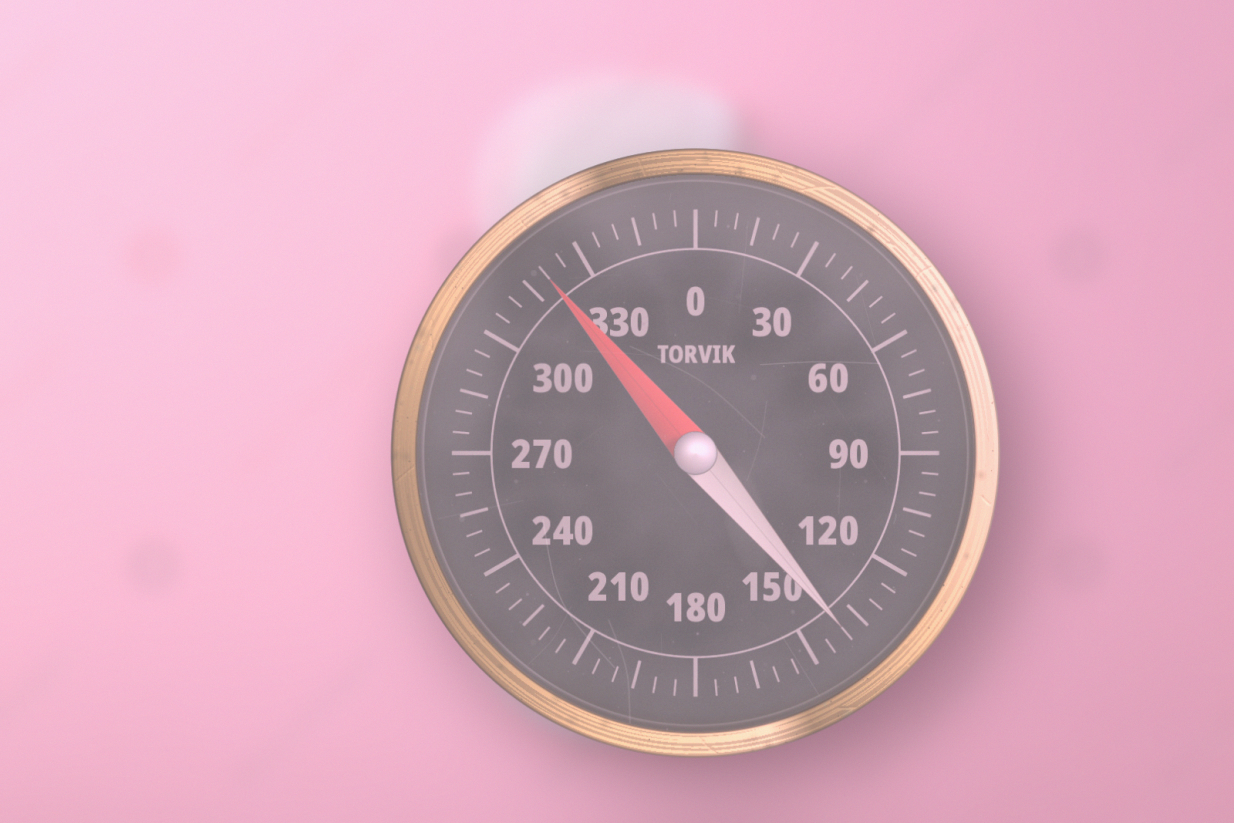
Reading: 320 °
